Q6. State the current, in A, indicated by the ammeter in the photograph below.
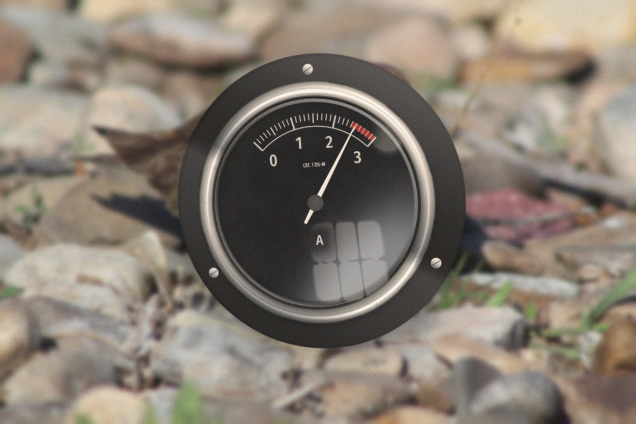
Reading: 2.5 A
